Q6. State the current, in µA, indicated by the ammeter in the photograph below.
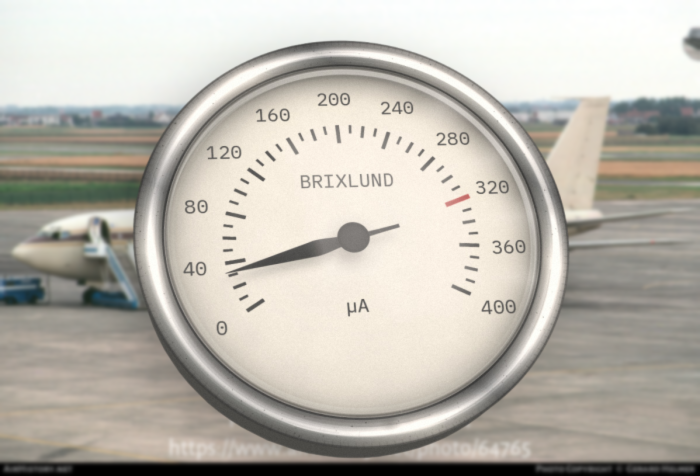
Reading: 30 µA
